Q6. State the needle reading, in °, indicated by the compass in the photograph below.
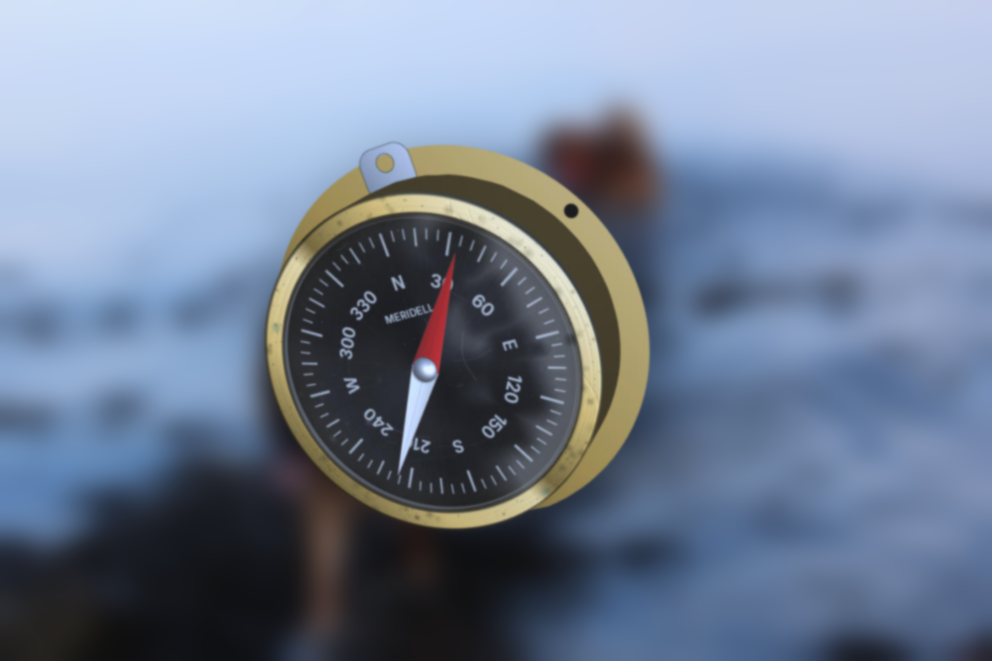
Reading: 35 °
